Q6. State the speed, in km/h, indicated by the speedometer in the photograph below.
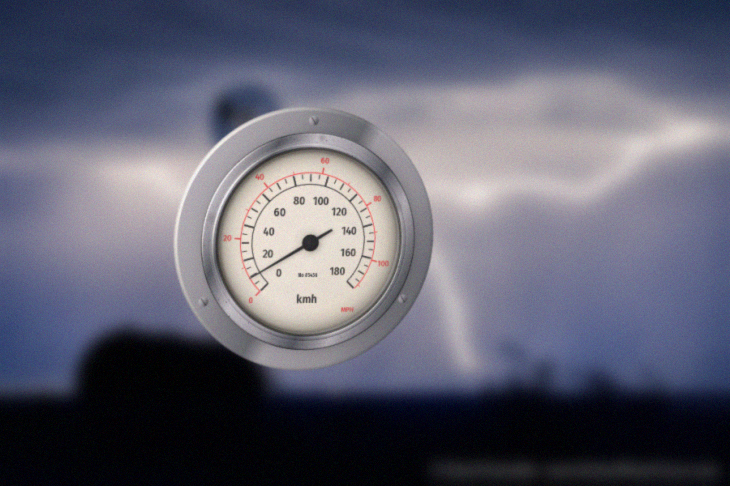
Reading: 10 km/h
